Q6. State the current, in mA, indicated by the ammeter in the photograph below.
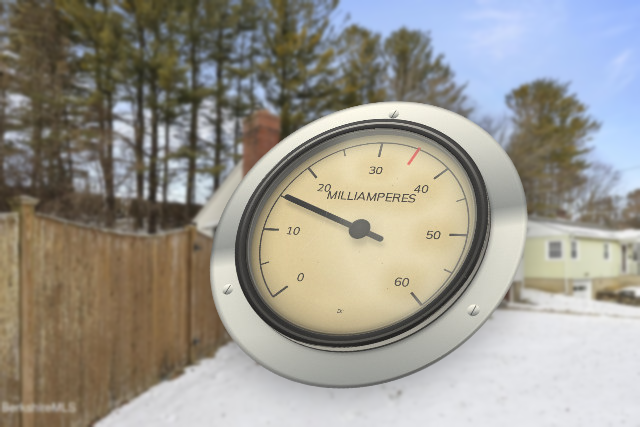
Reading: 15 mA
